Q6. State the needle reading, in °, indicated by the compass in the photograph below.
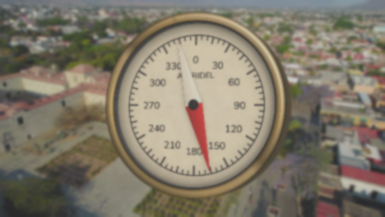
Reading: 165 °
